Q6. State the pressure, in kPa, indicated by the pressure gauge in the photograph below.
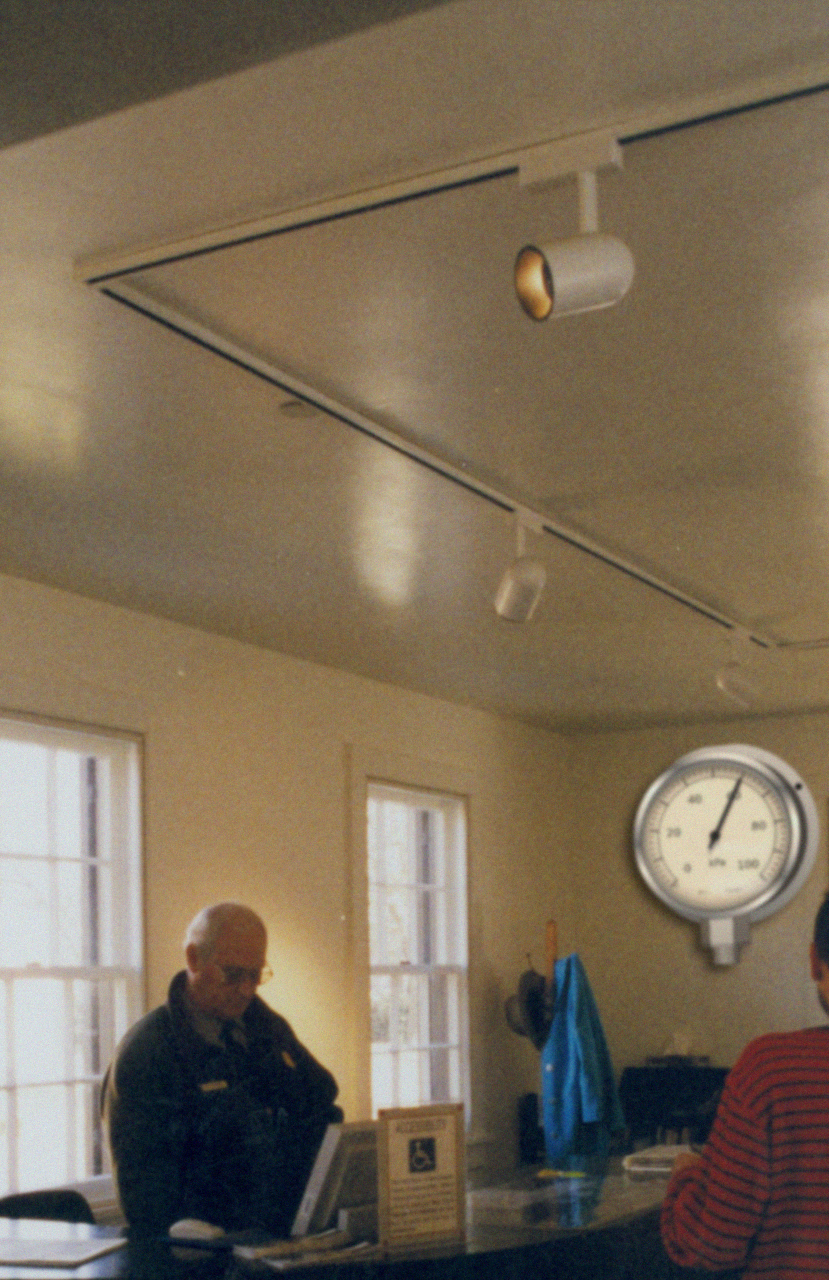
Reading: 60 kPa
